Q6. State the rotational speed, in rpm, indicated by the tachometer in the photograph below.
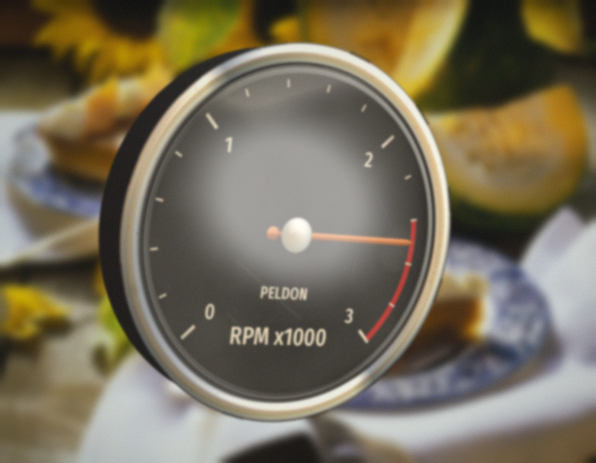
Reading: 2500 rpm
